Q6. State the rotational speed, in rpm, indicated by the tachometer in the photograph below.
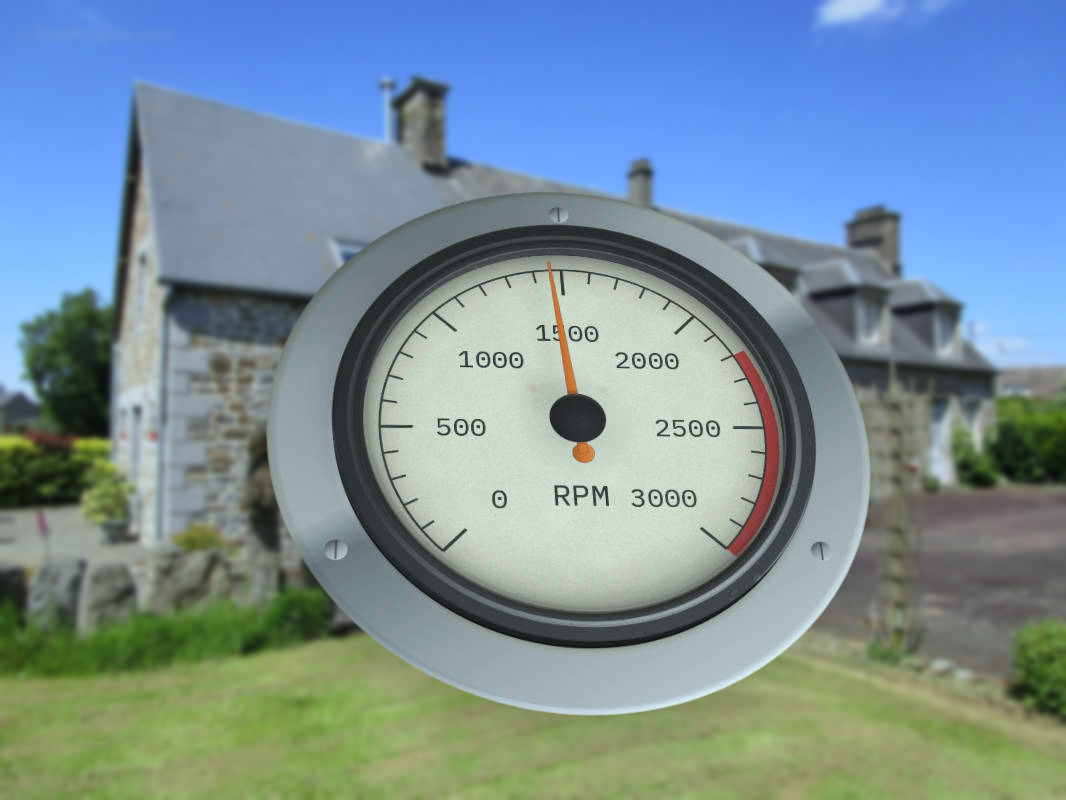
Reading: 1450 rpm
